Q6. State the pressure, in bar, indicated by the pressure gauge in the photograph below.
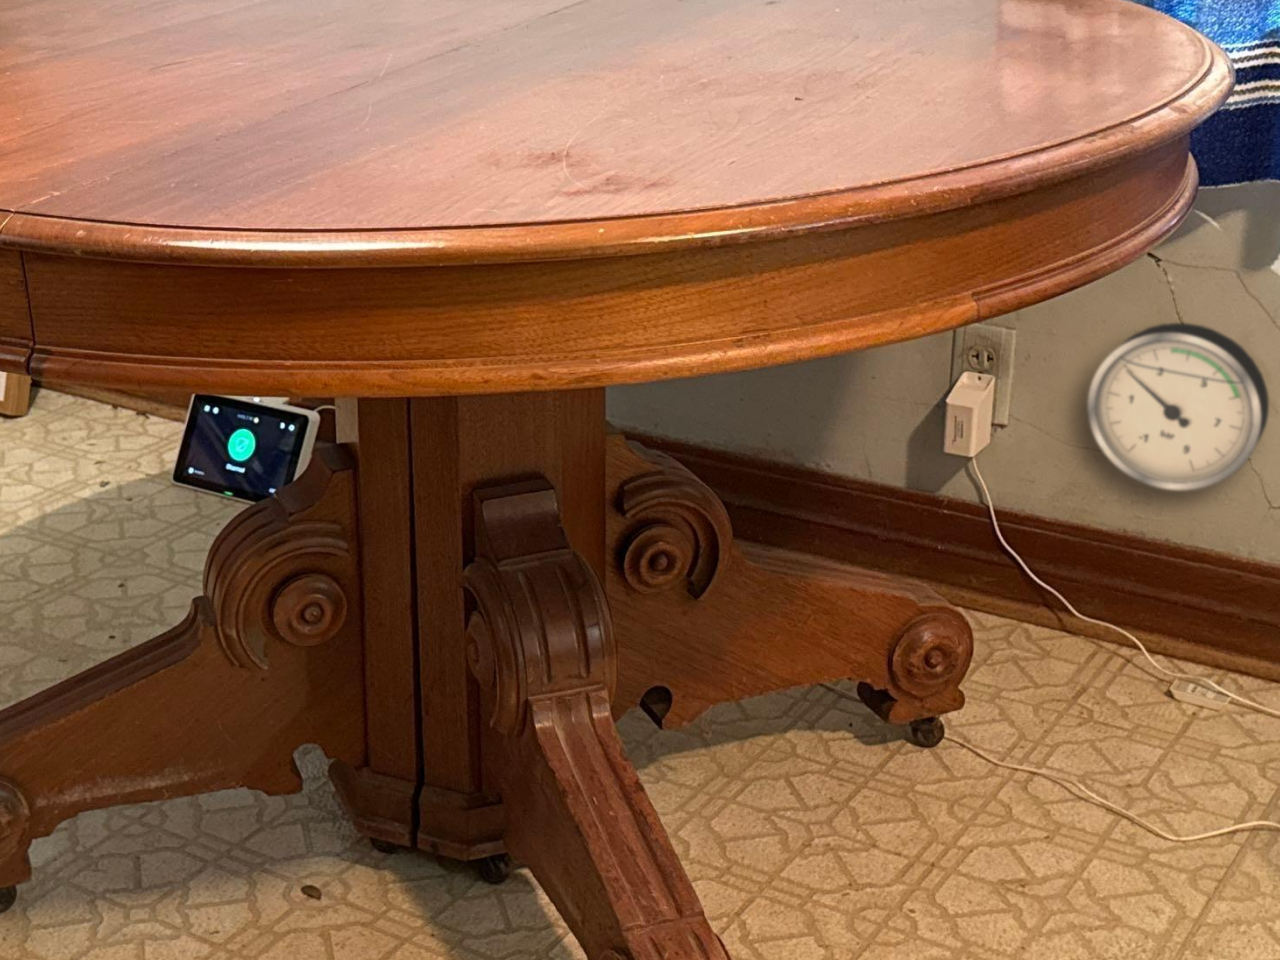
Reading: 2 bar
